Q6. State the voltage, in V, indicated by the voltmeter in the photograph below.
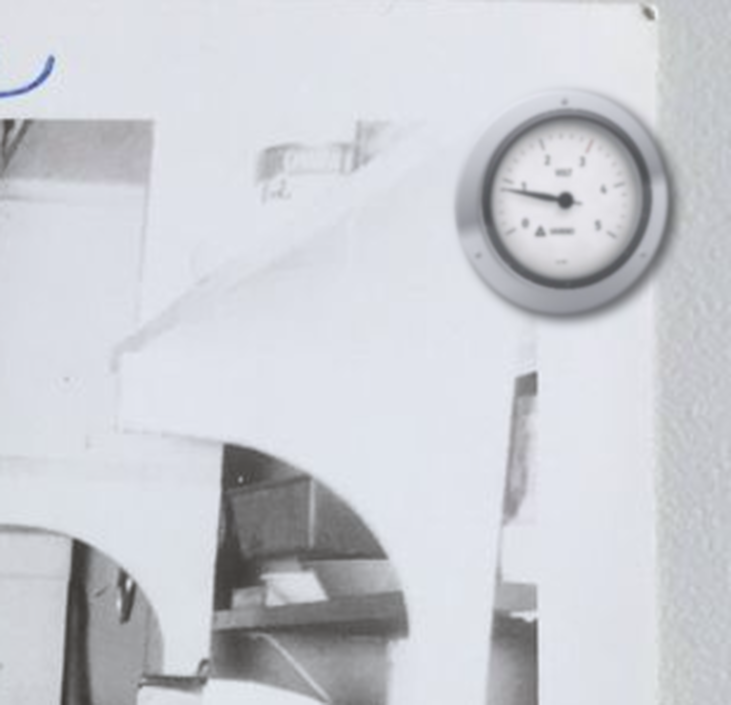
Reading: 0.8 V
